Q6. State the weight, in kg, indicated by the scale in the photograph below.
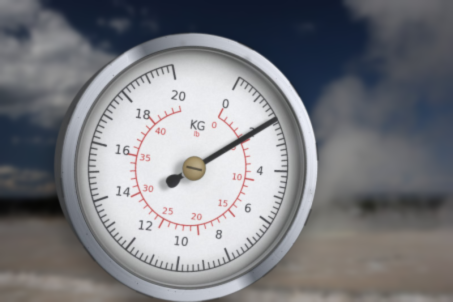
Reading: 2 kg
